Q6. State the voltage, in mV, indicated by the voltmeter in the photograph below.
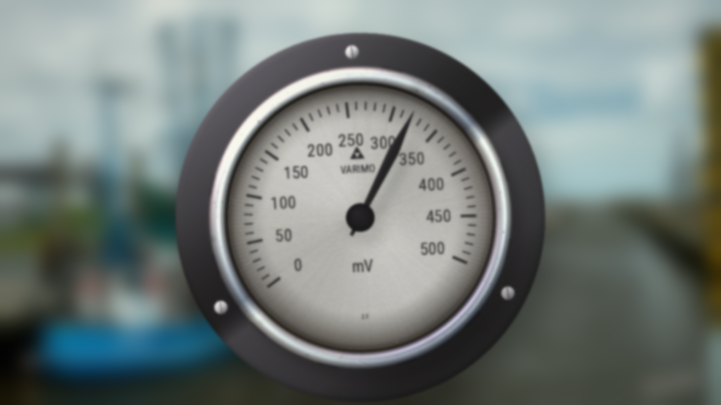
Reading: 320 mV
